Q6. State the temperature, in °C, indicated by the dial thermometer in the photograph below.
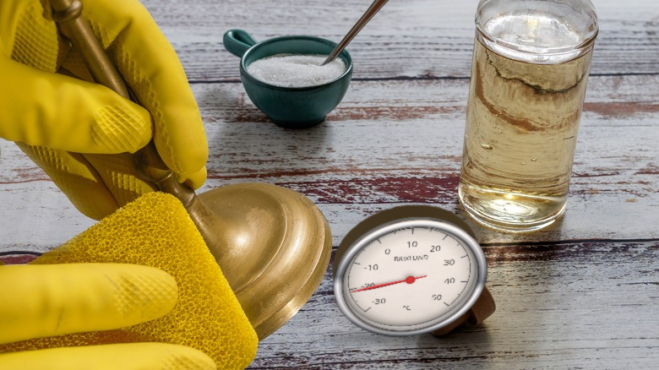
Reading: -20 °C
